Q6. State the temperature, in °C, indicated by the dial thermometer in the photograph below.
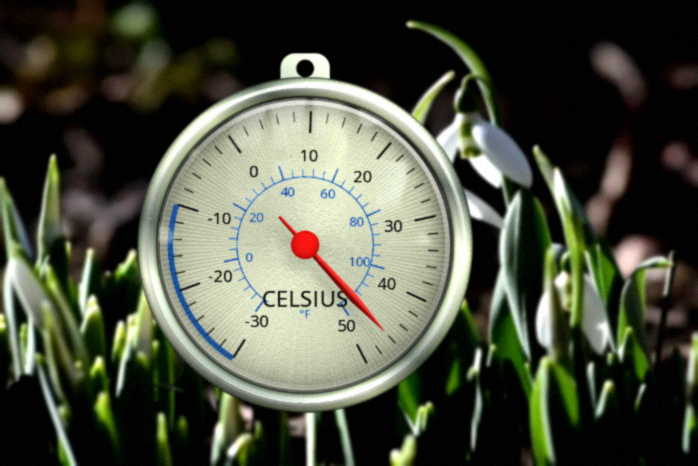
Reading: 46 °C
